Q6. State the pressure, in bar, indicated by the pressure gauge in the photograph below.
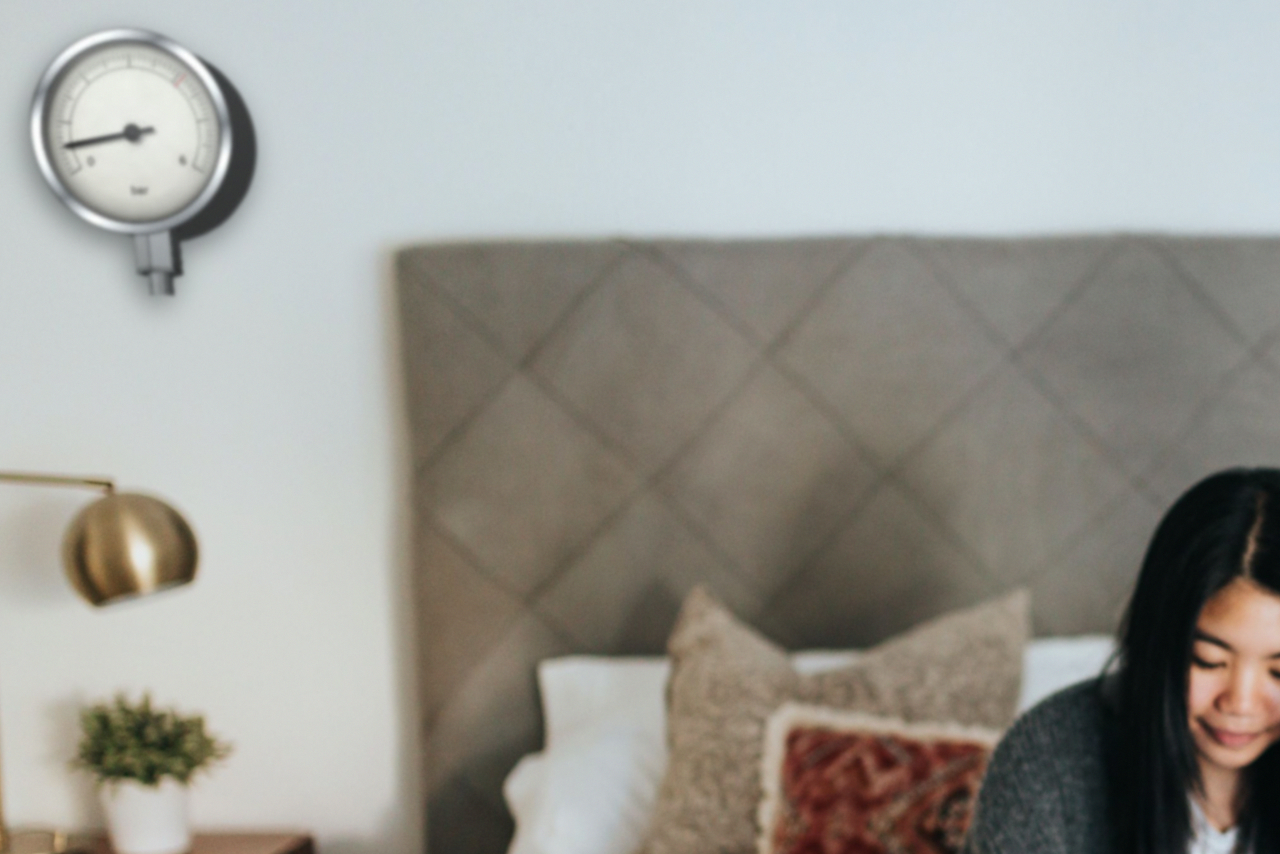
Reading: 0.5 bar
